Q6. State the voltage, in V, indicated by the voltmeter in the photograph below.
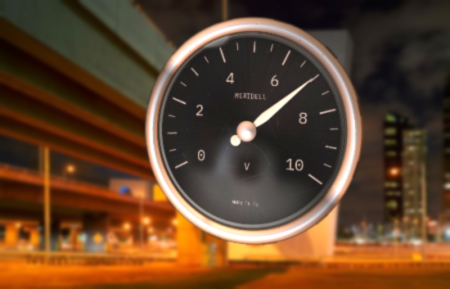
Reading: 7 V
